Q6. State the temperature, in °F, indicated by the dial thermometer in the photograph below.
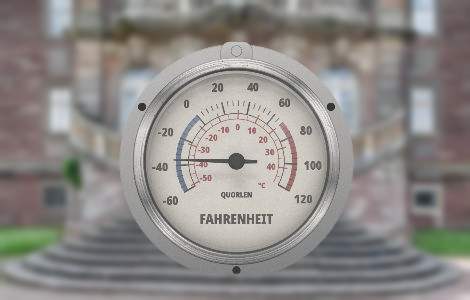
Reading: -36 °F
